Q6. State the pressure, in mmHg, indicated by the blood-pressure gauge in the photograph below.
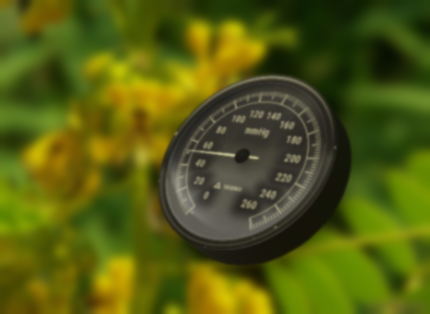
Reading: 50 mmHg
